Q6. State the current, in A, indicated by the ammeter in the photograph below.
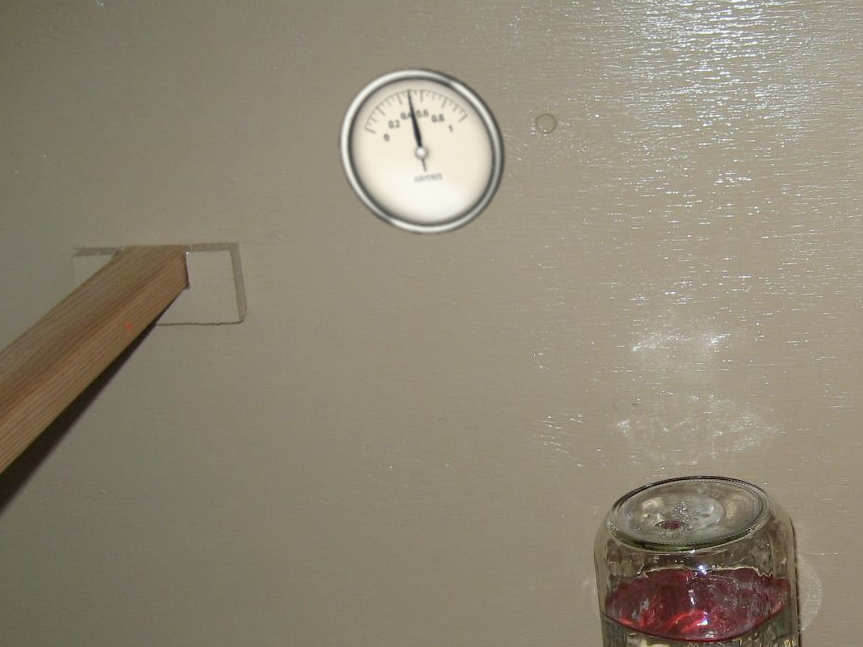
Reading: 0.5 A
